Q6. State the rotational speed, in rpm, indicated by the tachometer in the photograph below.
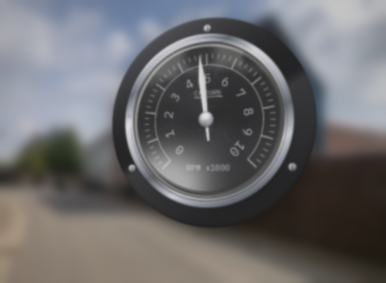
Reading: 4800 rpm
